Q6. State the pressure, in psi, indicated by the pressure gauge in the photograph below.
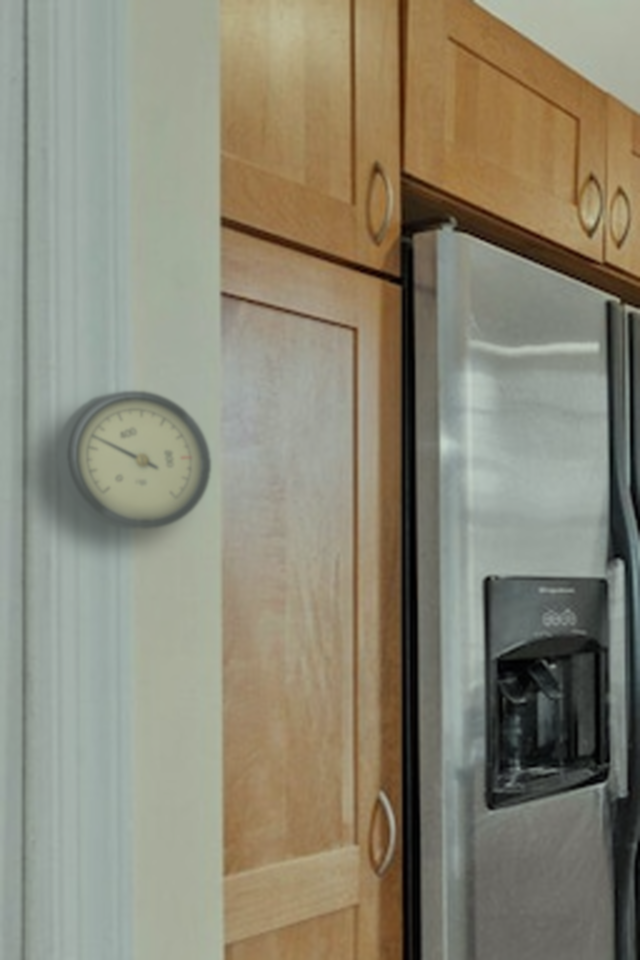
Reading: 250 psi
